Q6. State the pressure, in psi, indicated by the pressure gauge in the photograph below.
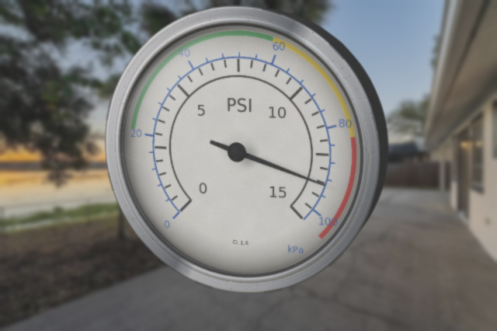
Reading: 13.5 psi
